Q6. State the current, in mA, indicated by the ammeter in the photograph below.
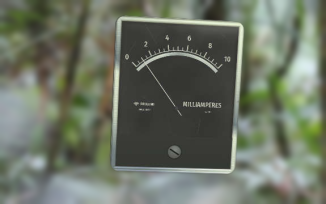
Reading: 1 mA
